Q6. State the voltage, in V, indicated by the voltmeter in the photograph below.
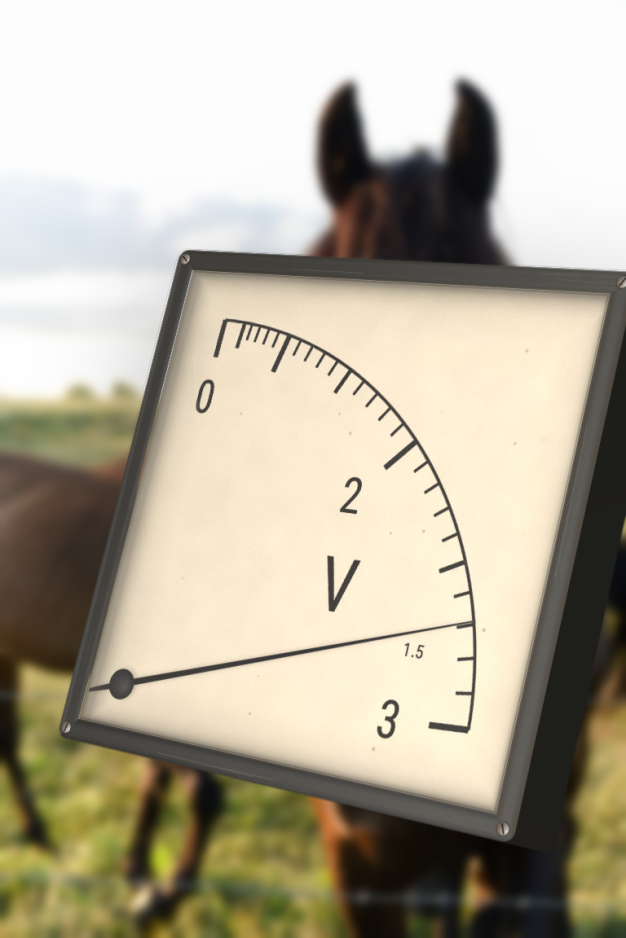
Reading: 2.7 V
